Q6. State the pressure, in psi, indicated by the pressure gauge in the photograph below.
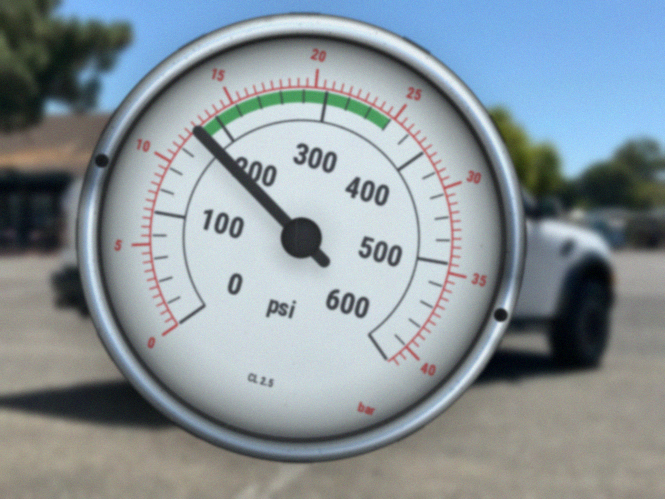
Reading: 180 psi
